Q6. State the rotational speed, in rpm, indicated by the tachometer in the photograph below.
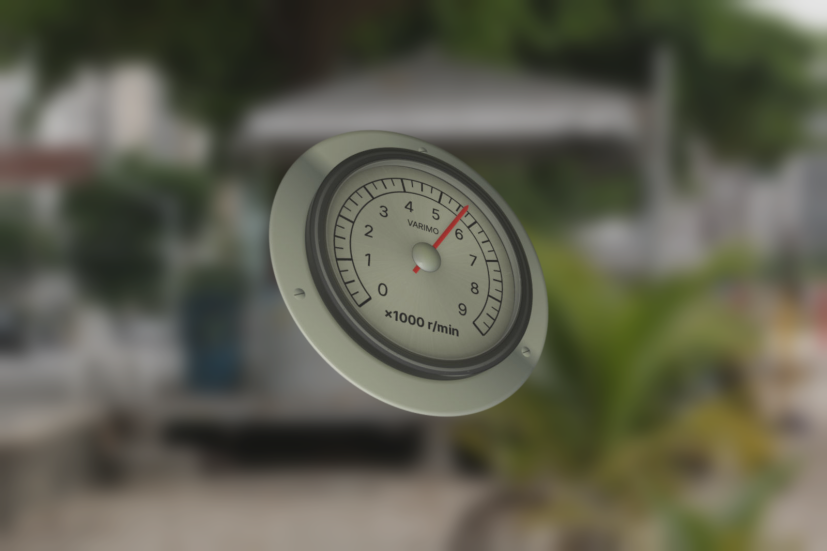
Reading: 5625 rpm
